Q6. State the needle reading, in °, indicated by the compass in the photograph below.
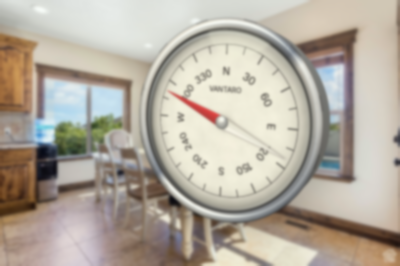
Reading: 292.5 °
